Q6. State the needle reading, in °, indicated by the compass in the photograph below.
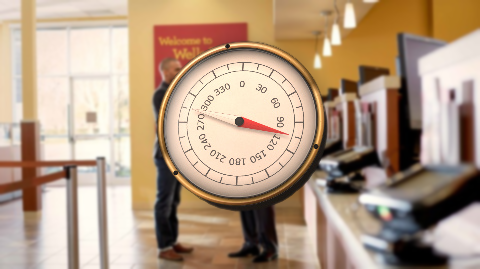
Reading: 105 °
